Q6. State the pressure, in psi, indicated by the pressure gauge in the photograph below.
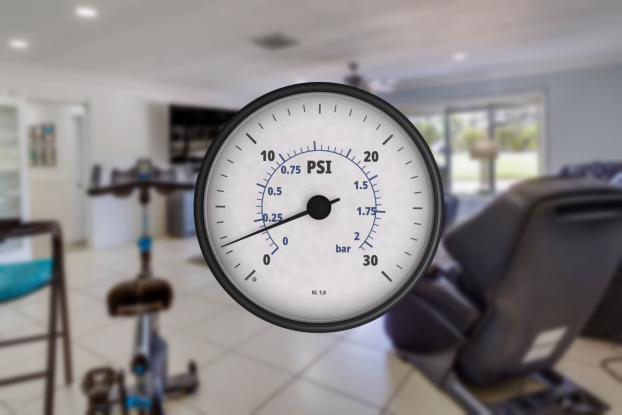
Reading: 2.5 psi
